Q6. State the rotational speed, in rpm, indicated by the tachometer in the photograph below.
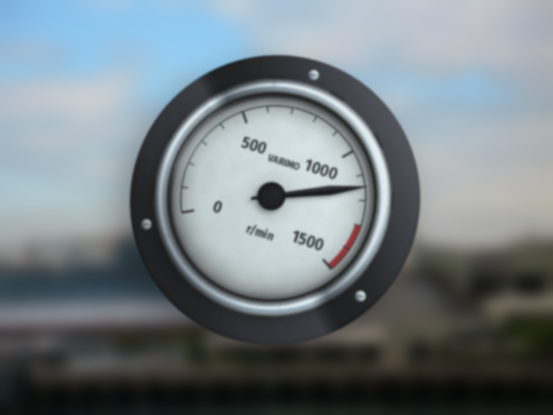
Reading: 1150 rpm
